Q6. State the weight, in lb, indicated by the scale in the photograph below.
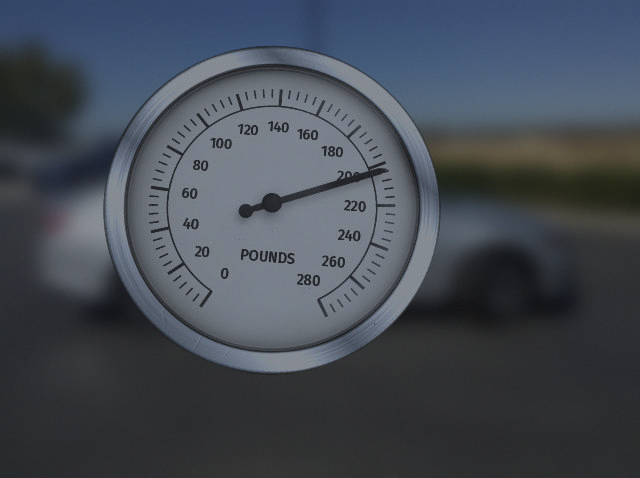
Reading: 204 lb
